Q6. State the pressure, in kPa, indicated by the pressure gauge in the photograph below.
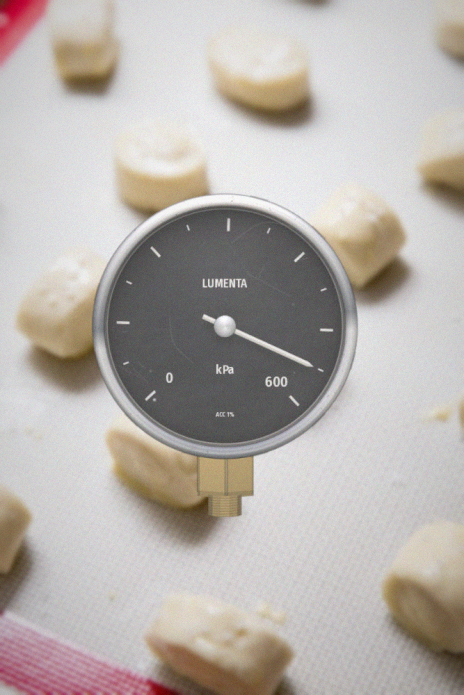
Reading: 550 kPa
